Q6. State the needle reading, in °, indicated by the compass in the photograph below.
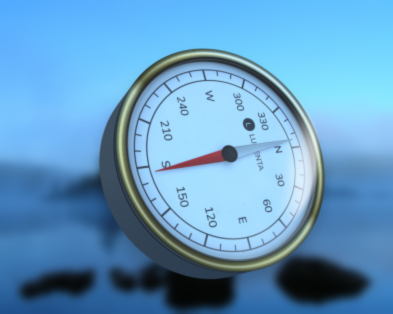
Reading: 175 °
